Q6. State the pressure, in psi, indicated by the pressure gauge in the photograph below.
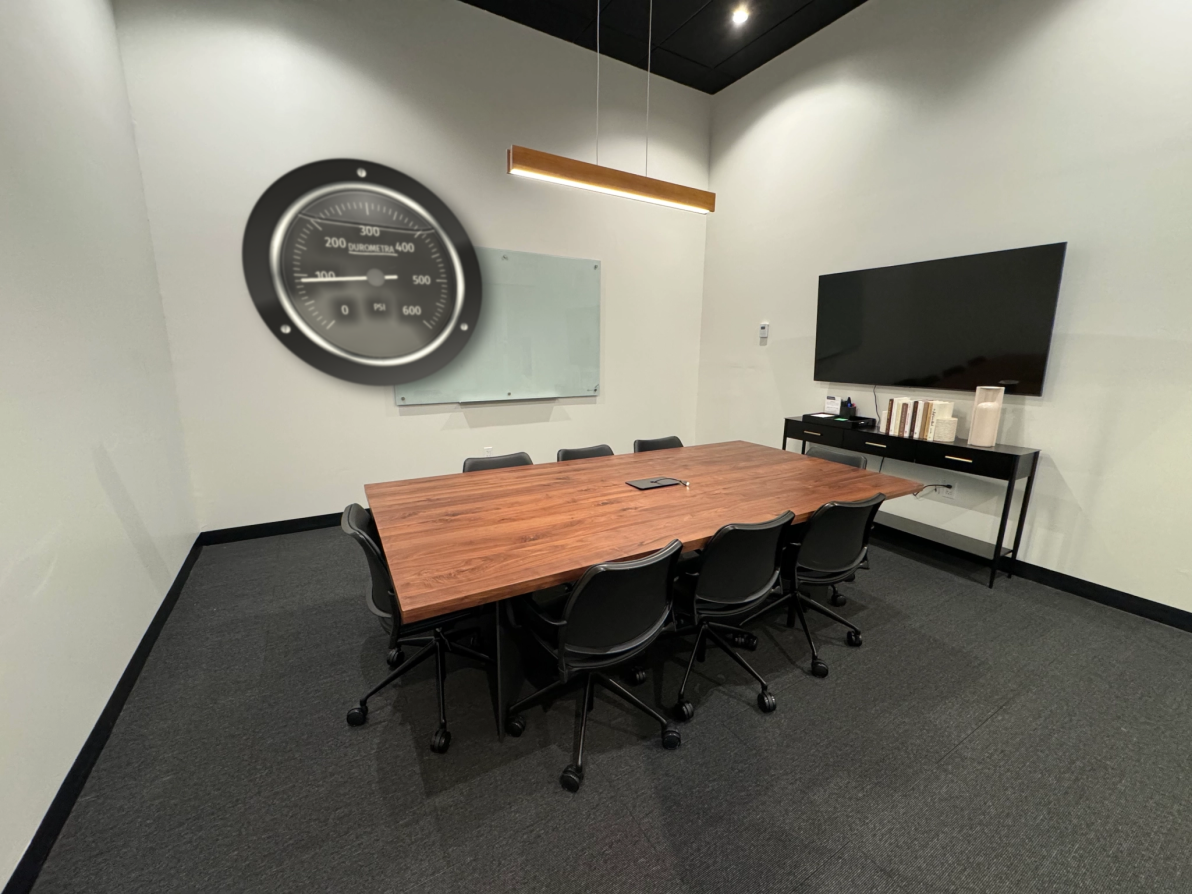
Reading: 90 psi
